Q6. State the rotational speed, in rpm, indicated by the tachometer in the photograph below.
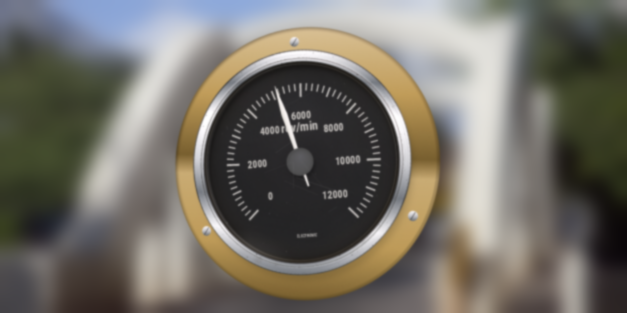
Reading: 5200 rpm
